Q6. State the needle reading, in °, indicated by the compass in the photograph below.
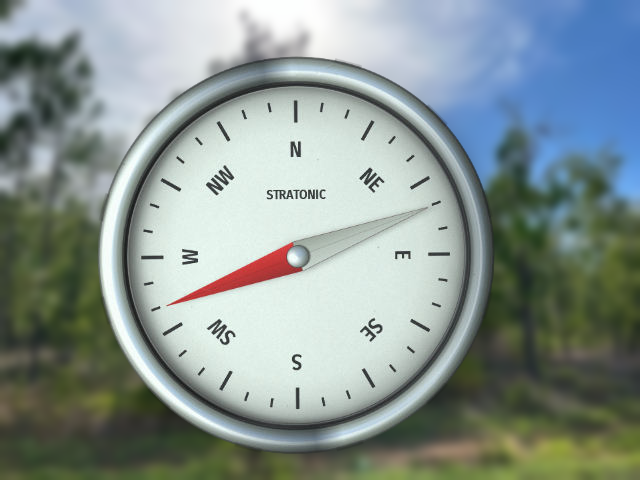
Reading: 250 °
